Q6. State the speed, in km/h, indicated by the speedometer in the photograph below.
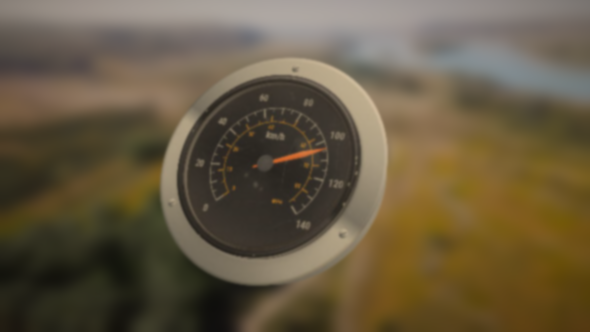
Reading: 105 km/h
